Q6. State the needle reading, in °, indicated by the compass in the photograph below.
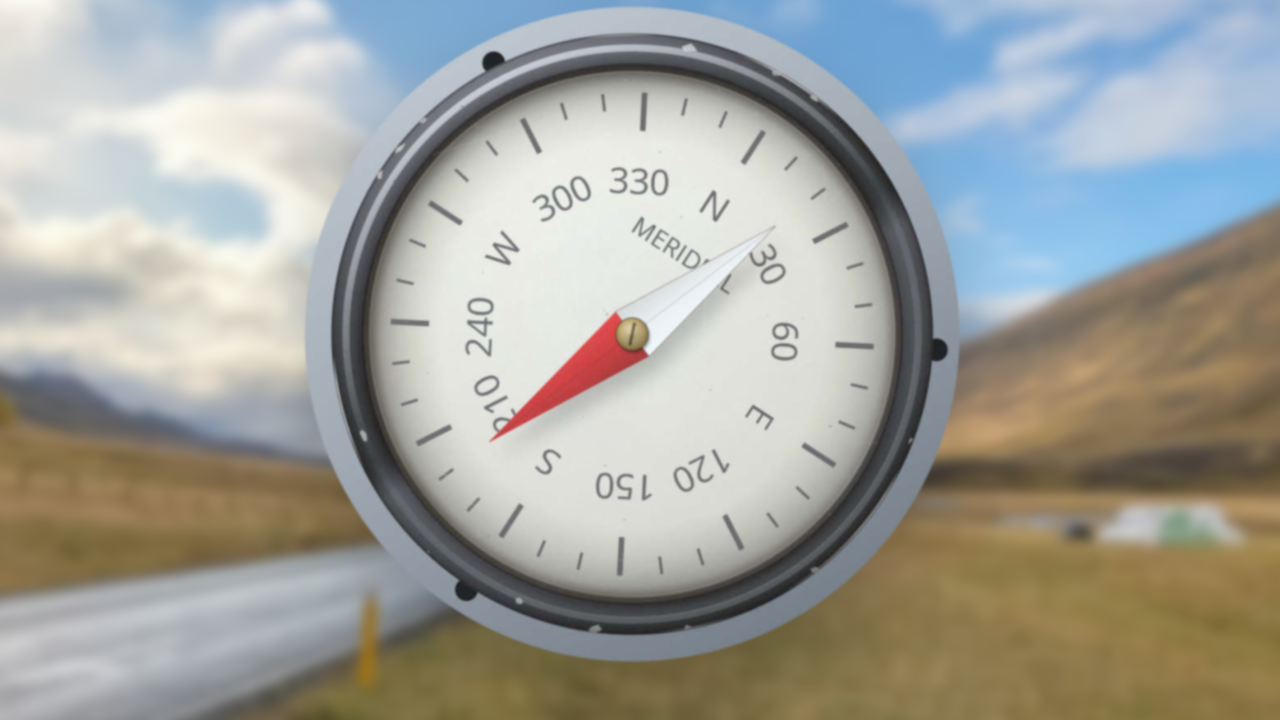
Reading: 200 °
